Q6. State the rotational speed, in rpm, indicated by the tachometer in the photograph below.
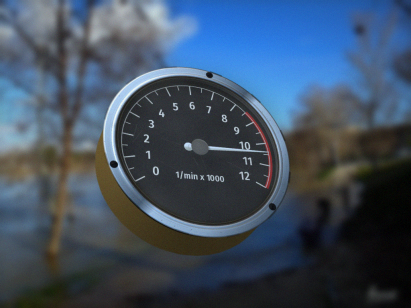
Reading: 10500 rpm
